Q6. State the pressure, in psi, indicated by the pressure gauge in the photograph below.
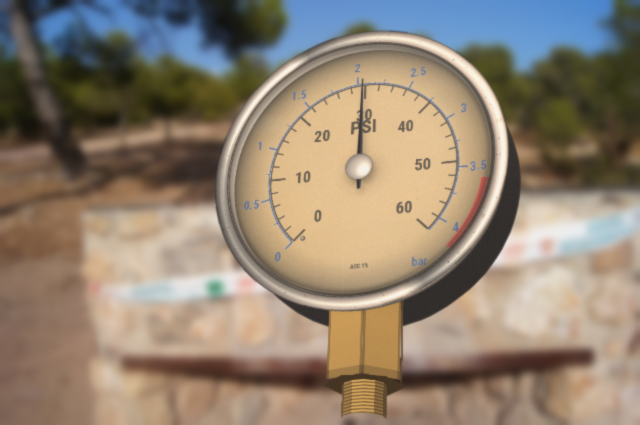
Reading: 30 psi
